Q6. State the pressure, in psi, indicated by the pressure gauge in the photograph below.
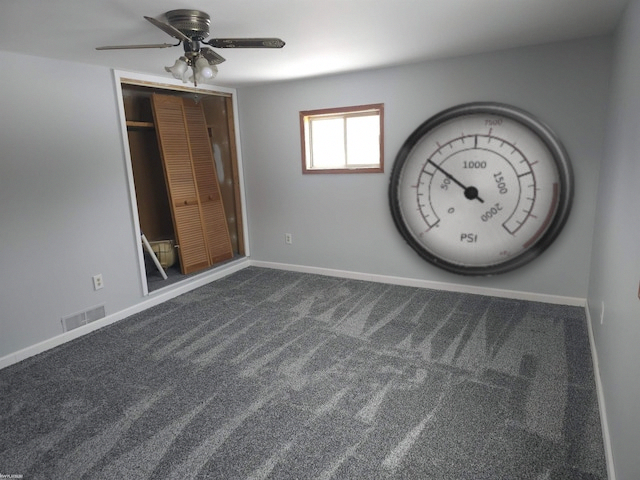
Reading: 600 psi
